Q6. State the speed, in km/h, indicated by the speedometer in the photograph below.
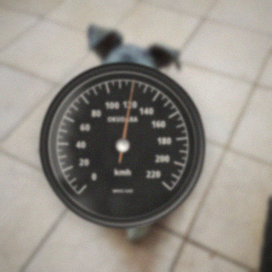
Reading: 120 km/h
